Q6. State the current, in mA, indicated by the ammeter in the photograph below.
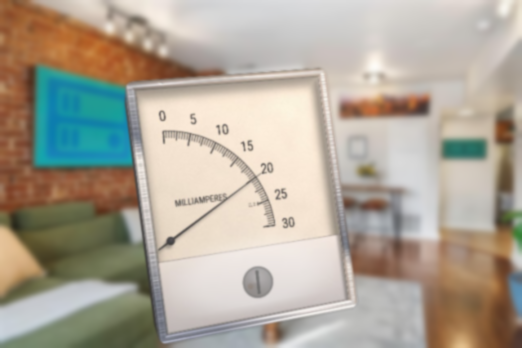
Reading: 20 mA
